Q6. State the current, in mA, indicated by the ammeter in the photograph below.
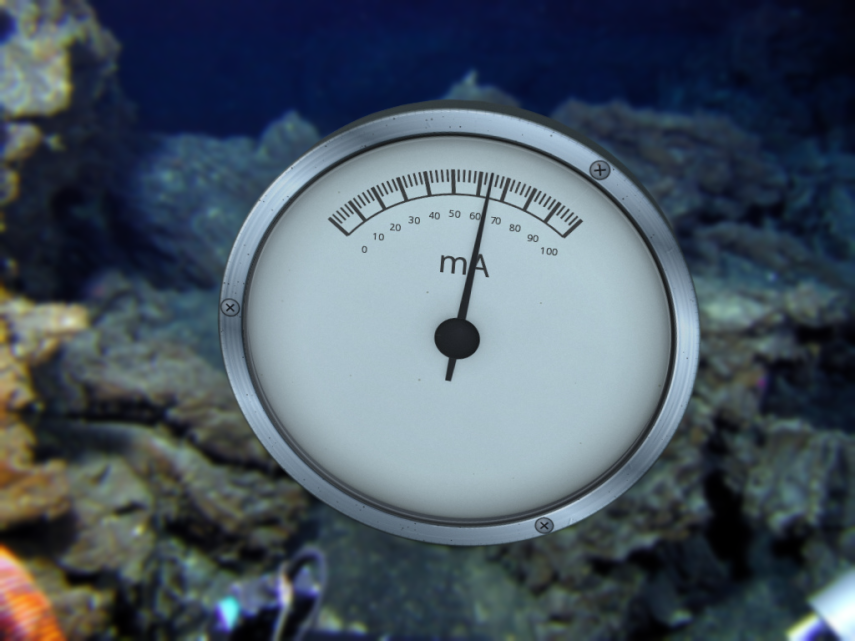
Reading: 64 mA
